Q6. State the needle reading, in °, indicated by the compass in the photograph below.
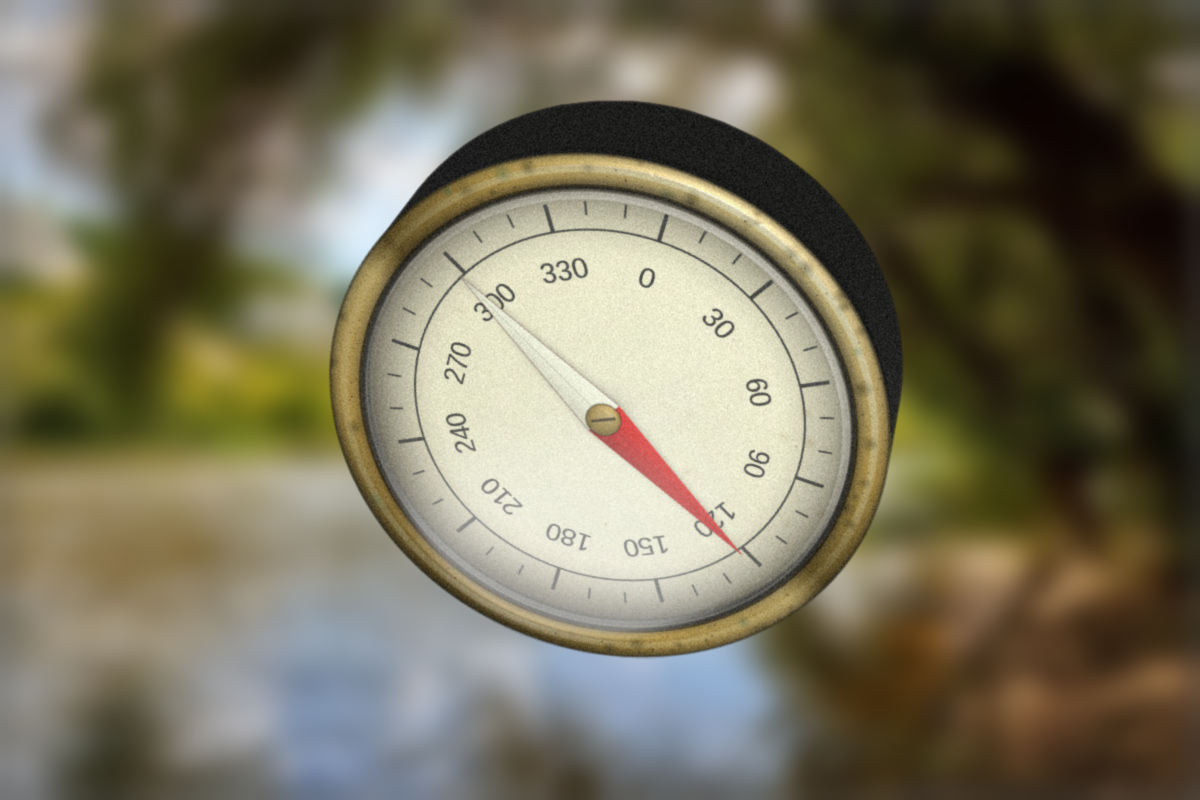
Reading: 120 °
